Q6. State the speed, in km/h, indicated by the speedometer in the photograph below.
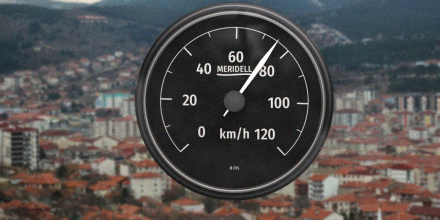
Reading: 75 km/h
